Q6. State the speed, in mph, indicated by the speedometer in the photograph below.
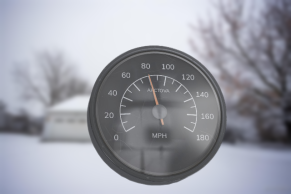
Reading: 80 mph
